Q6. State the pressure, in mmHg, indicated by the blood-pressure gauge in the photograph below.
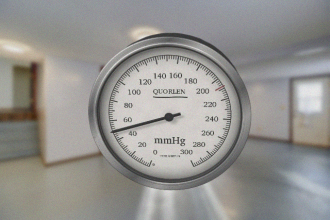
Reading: 50 mmHg
